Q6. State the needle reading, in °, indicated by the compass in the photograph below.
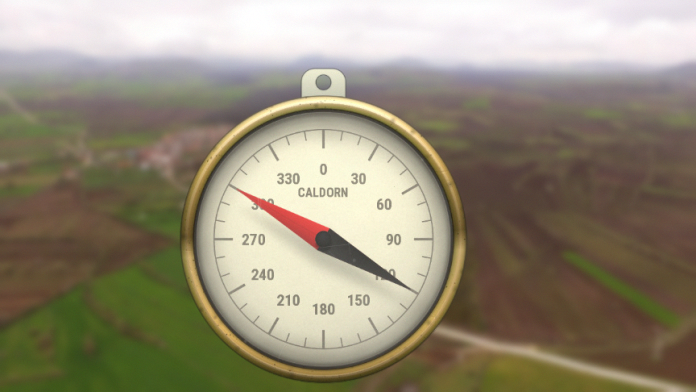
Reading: 300 °
